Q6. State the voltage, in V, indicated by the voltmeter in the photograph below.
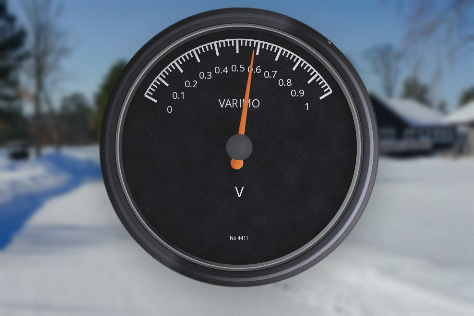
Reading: 0.58 V
